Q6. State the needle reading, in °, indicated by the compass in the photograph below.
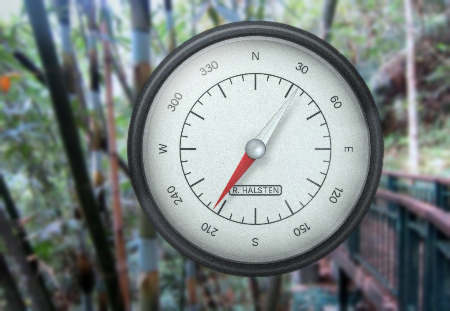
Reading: 215 °
